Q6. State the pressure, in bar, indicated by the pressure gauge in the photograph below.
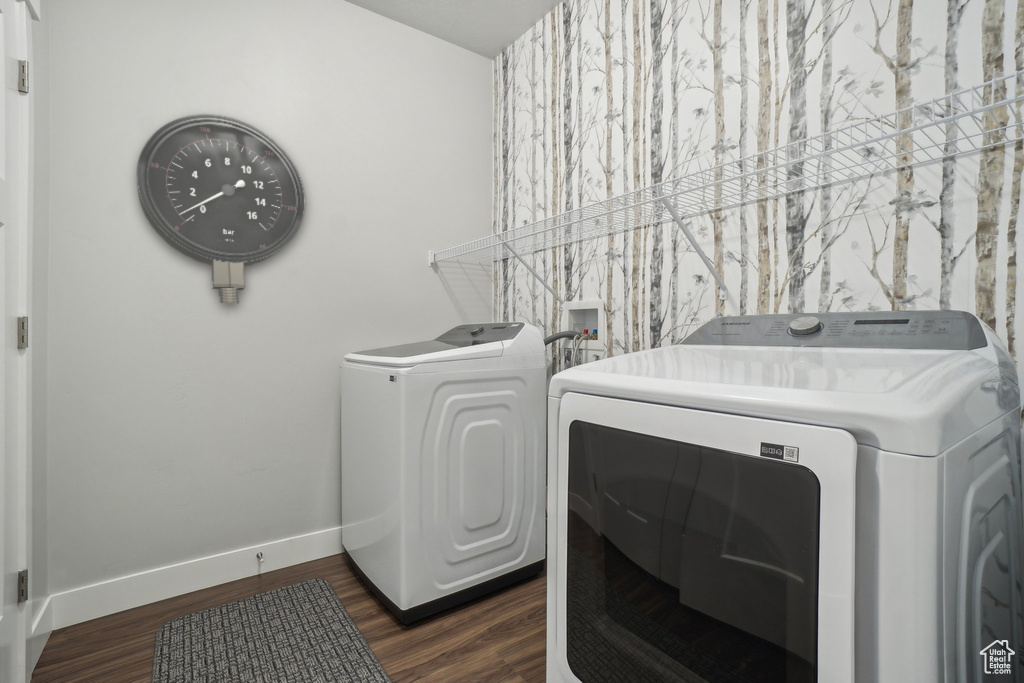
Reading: 0.5 bar
